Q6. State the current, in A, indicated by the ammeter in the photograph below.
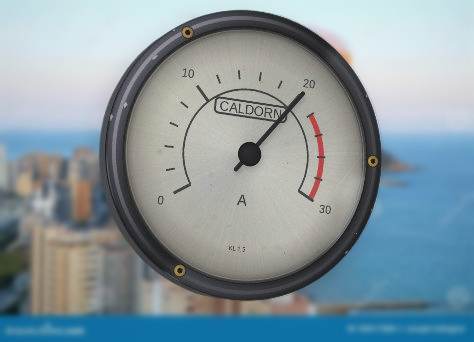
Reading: 20 A
